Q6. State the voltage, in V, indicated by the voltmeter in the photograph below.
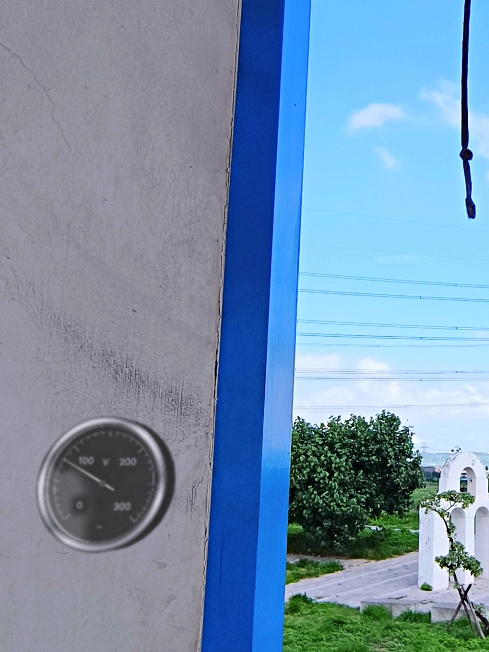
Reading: 80 V
